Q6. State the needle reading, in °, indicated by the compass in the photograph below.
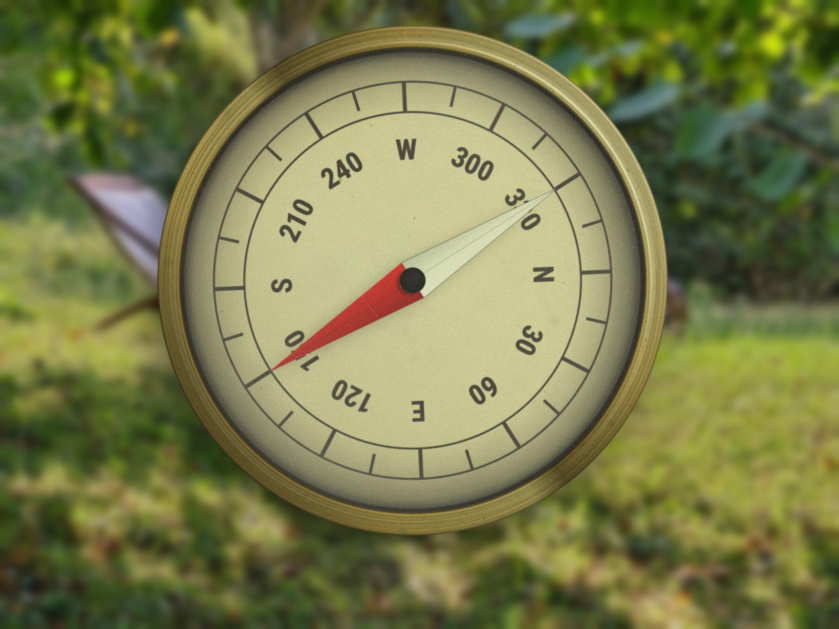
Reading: 150 °
